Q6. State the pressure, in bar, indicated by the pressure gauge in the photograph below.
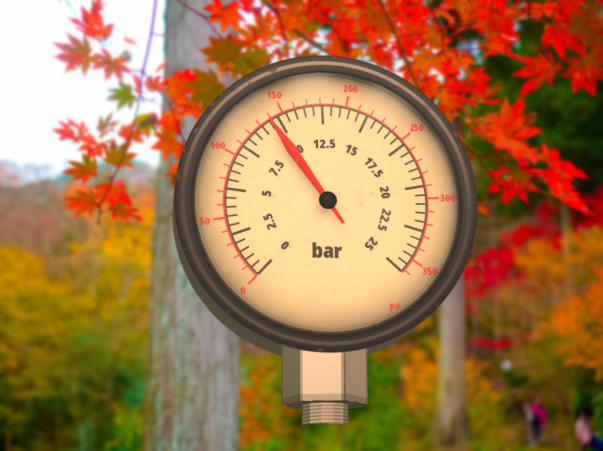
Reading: 9.5 bar
